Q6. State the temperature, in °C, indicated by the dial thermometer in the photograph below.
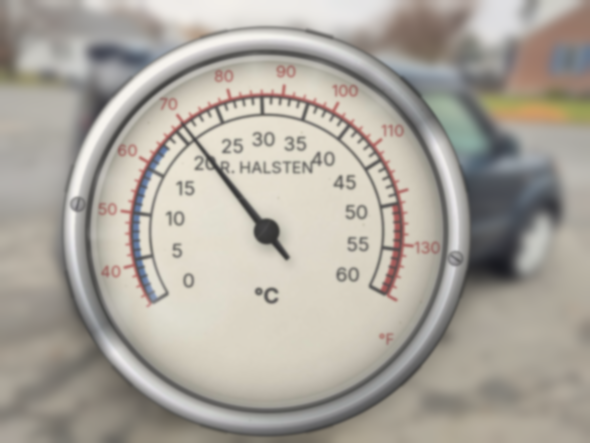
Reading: 21 °C
